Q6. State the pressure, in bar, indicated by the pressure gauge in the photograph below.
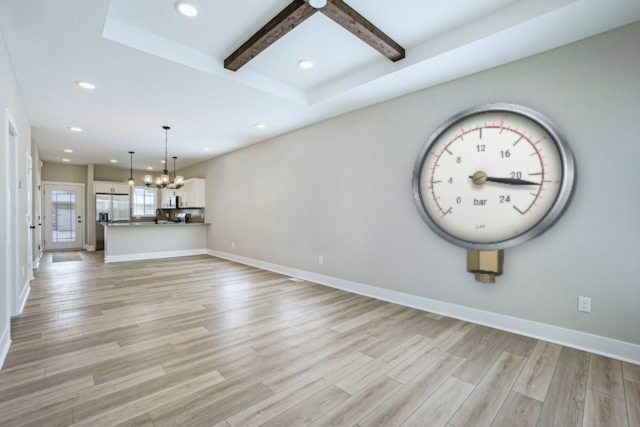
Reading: 21 bar
